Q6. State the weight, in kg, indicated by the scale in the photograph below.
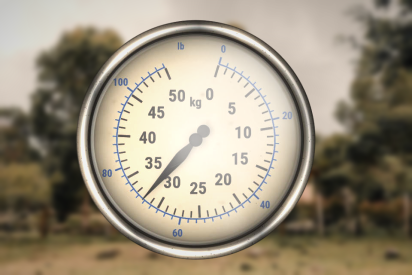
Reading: 32 kg
